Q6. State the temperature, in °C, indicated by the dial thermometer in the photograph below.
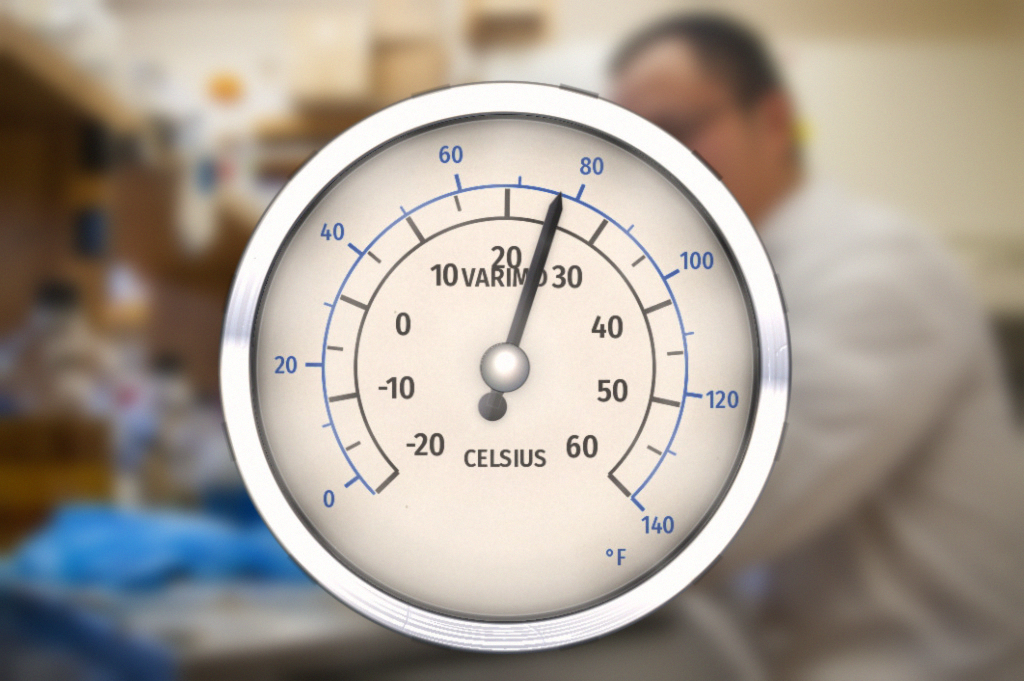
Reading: 25 °C
